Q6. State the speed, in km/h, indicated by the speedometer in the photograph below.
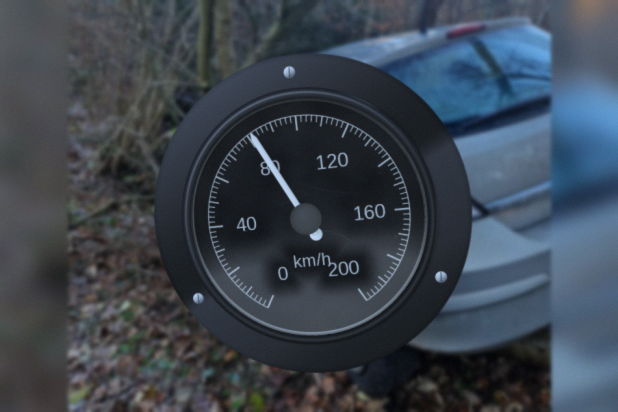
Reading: 82 km/h
